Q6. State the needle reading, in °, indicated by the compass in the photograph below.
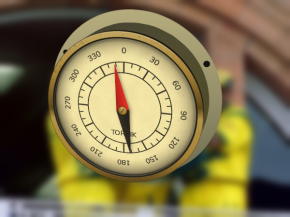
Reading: 350 °
